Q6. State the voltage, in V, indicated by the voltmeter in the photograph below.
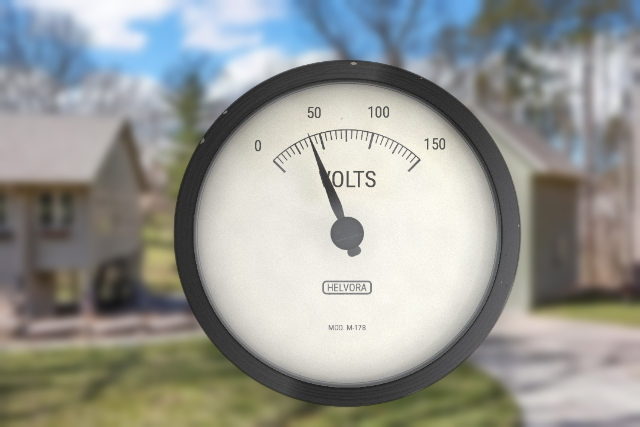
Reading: 40 V
